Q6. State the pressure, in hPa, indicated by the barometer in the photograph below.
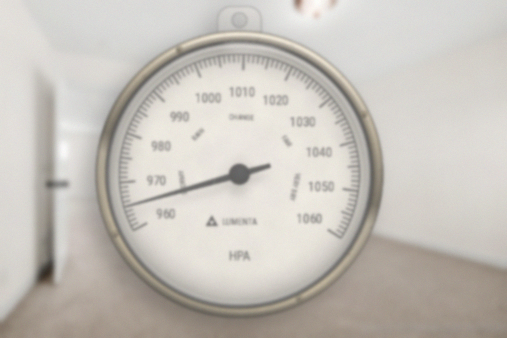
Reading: 965 hPa
